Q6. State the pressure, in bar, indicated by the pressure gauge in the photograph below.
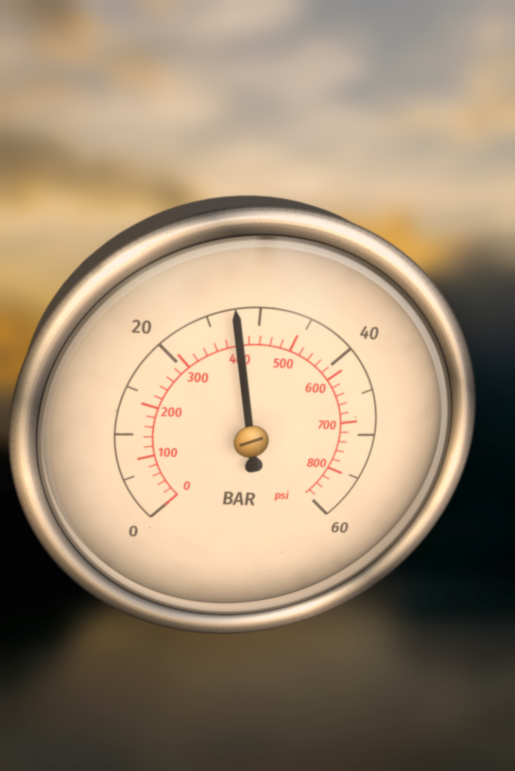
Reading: 27.5 bar
